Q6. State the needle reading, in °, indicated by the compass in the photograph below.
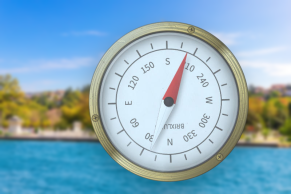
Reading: 202.5 °
